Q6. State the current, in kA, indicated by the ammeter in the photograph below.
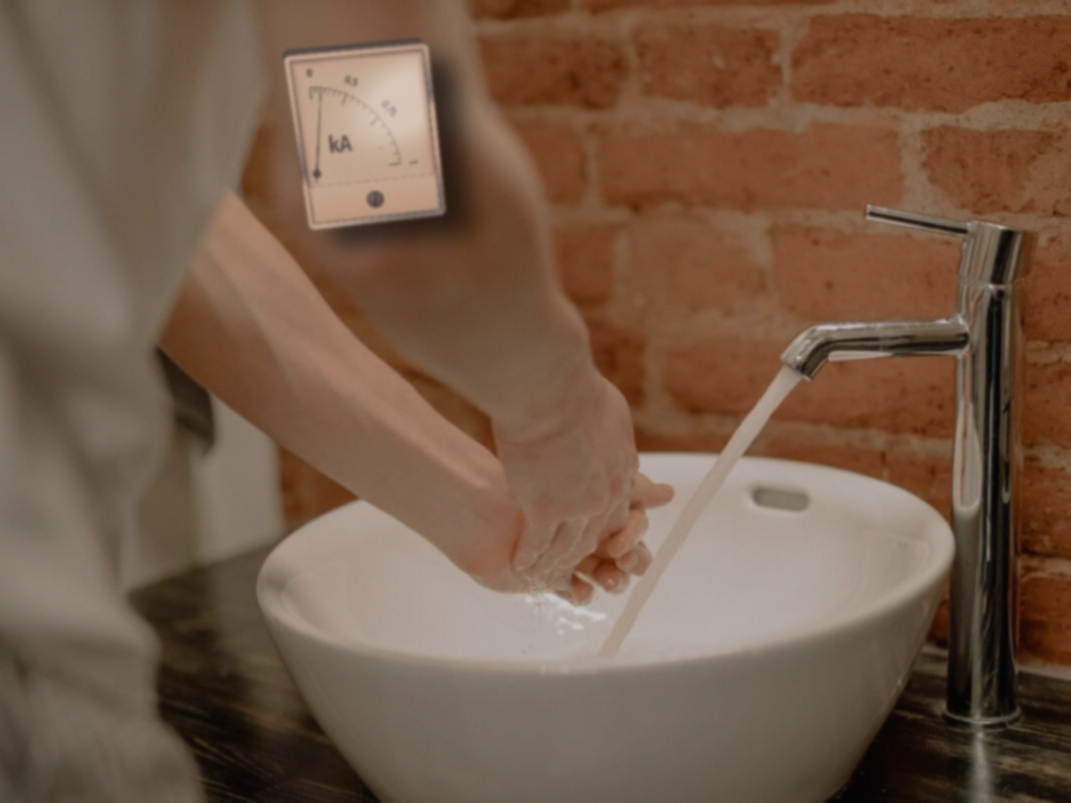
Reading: 0.25 kA
